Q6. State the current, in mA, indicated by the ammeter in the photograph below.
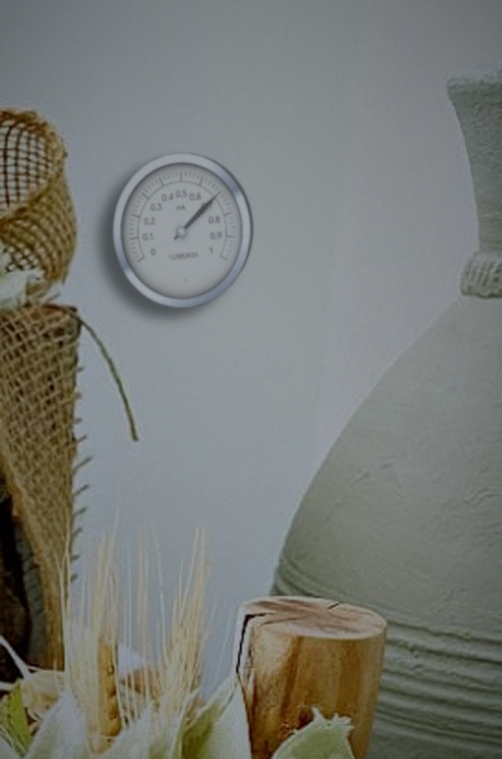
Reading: 0.7 mA
